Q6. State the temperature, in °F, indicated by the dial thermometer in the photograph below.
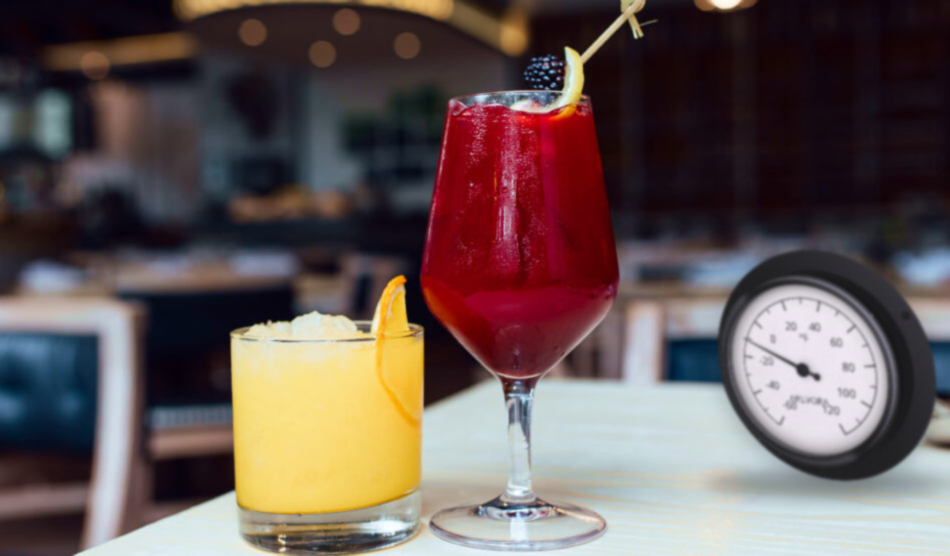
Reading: -10 °F
